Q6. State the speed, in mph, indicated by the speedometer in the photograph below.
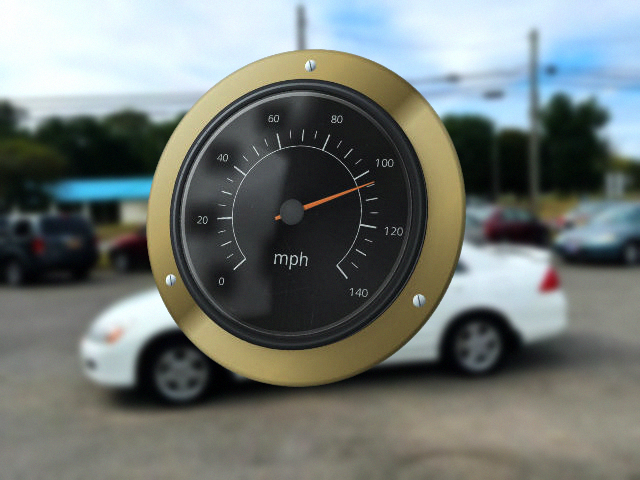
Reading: 105 mph
